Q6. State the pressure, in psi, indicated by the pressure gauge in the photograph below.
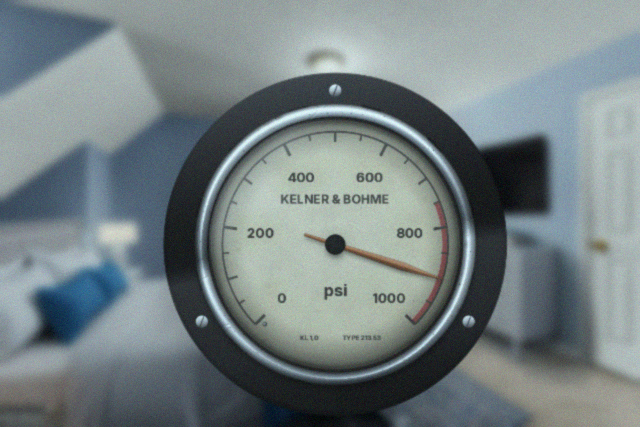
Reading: 900 psi
